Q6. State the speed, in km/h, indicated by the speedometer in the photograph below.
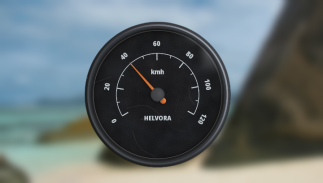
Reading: 40 km/h
